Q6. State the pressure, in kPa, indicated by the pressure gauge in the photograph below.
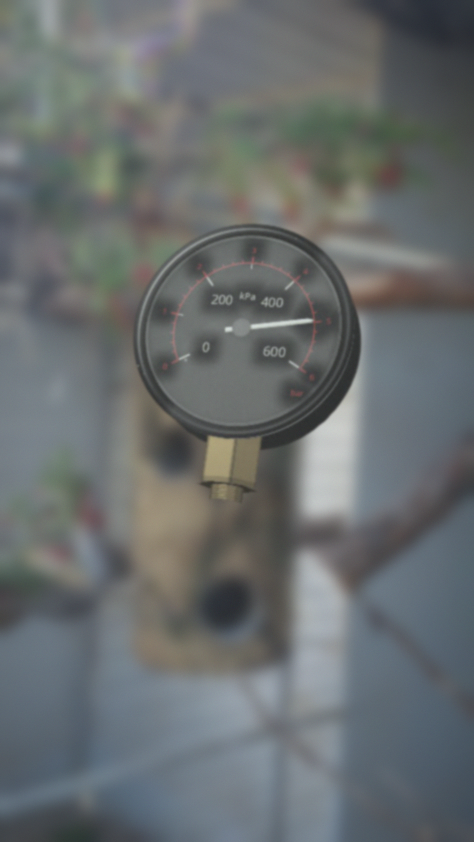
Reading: 500 kPa
